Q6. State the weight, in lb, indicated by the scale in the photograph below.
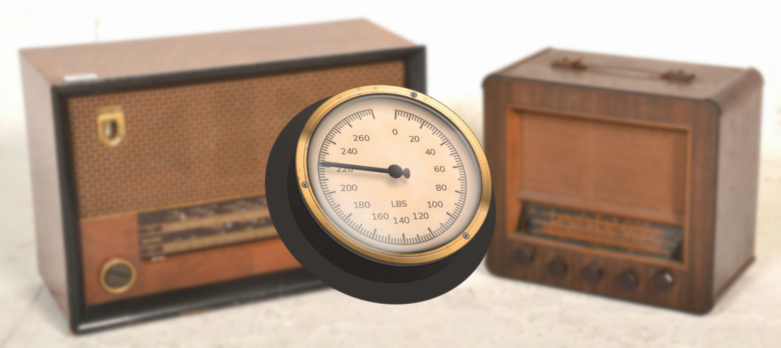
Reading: 220 lb
